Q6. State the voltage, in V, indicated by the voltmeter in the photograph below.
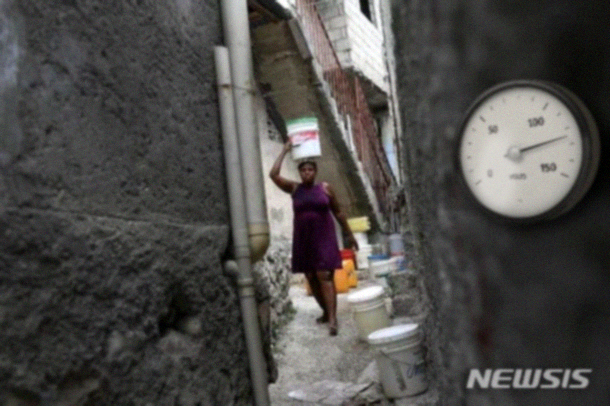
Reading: 125 V
